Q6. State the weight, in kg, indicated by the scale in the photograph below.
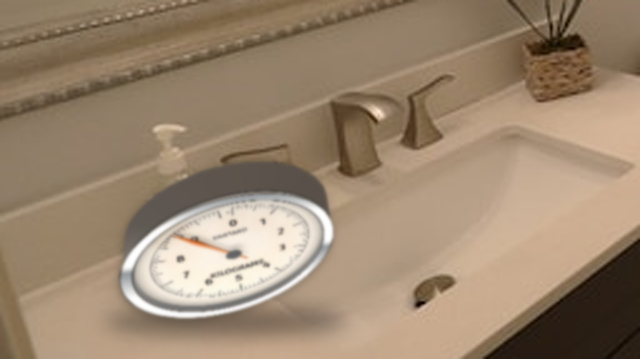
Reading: 9 kg
